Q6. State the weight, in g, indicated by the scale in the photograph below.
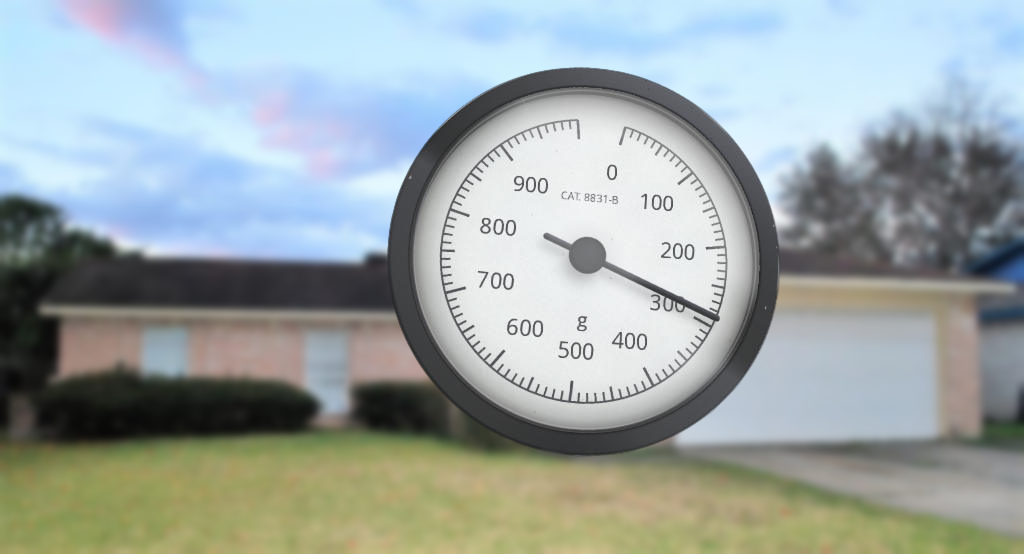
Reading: 290 g
